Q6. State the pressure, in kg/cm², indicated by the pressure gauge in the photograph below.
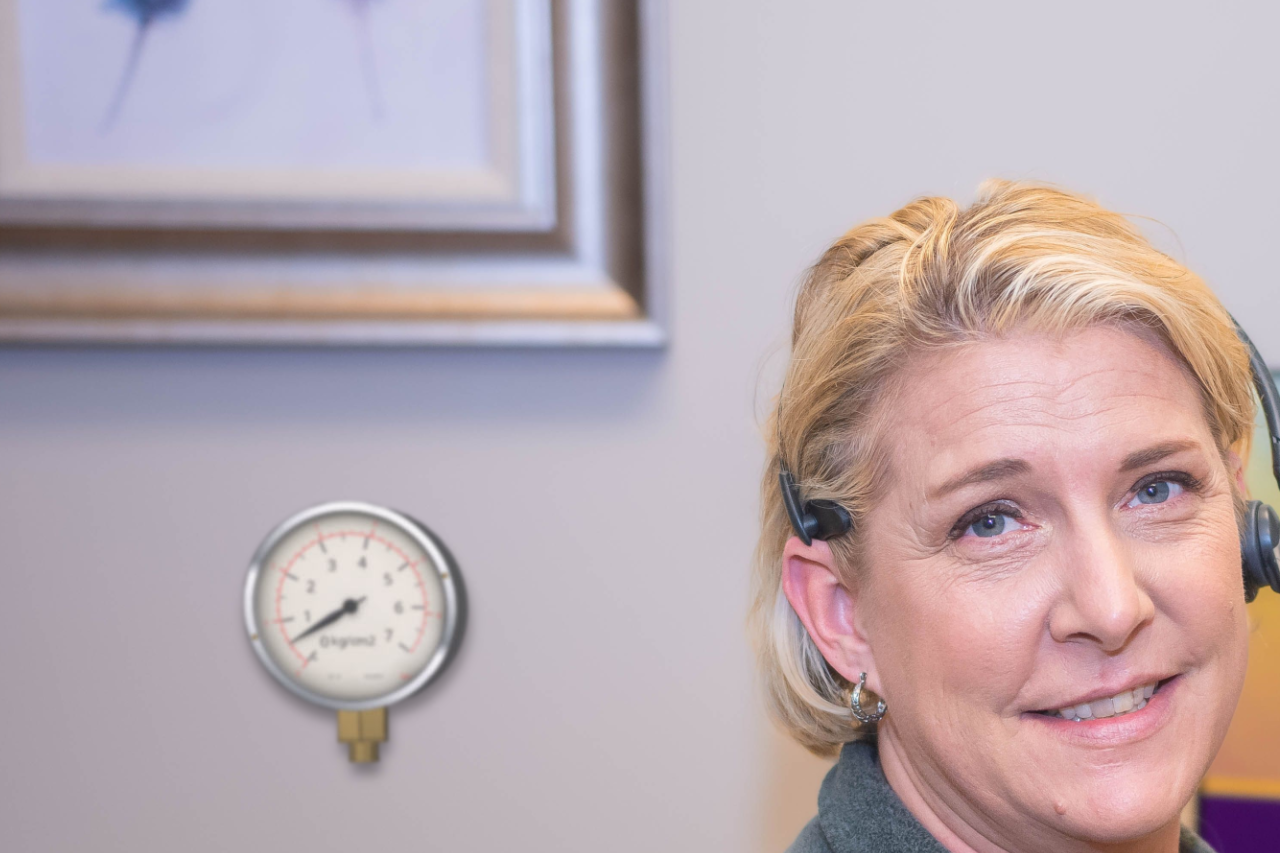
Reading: 0.5 kg/cm²
